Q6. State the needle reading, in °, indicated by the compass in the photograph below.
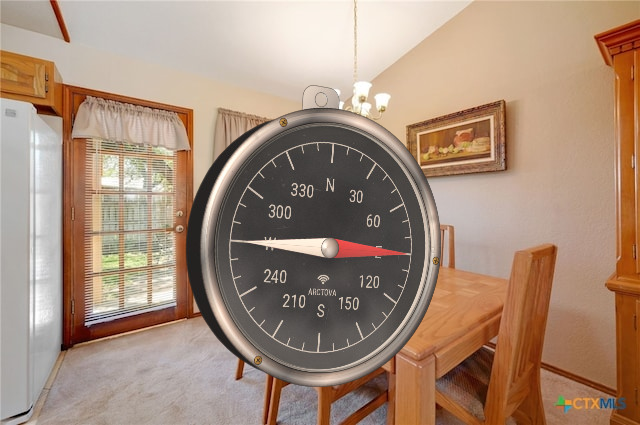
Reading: 90 °
